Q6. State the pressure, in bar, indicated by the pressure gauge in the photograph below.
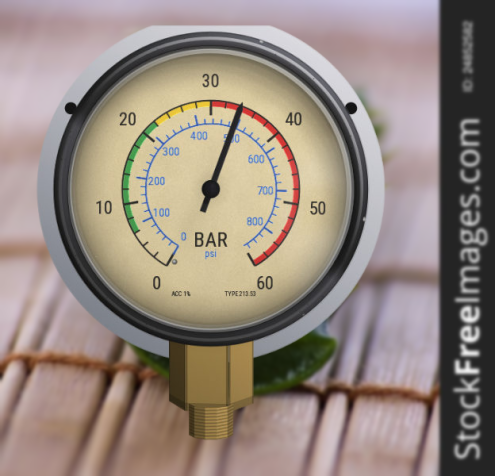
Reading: 34 bar
